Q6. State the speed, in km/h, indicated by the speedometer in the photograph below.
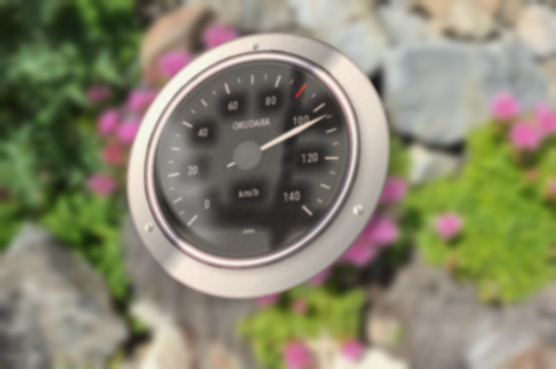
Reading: 105 km/h
